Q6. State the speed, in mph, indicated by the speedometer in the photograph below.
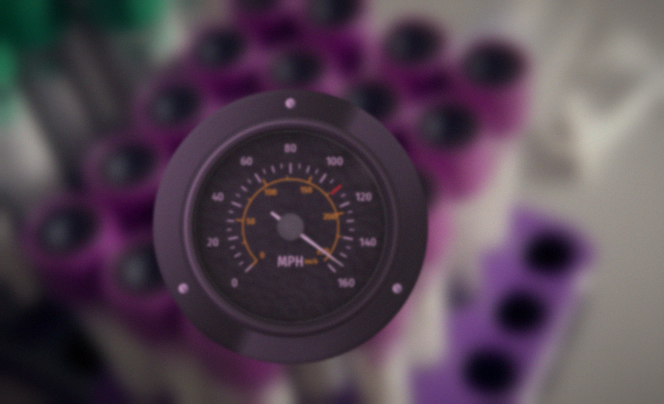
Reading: 155 mph
